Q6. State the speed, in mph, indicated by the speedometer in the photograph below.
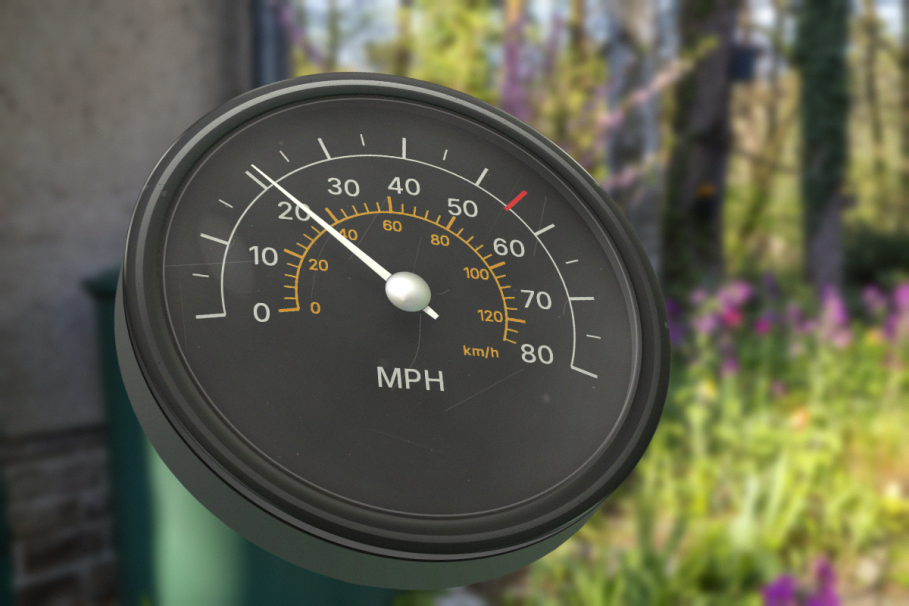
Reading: 20 mph
